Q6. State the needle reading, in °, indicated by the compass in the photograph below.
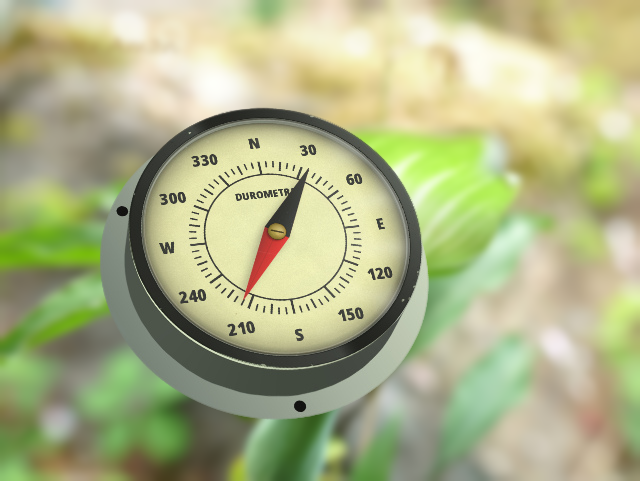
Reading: 215 °
